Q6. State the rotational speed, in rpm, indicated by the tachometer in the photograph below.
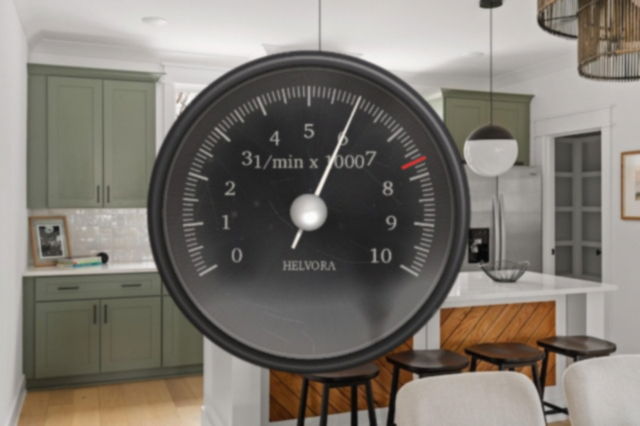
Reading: 6000 rpm
